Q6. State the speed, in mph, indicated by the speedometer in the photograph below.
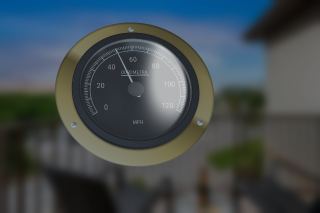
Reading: 50 mph
